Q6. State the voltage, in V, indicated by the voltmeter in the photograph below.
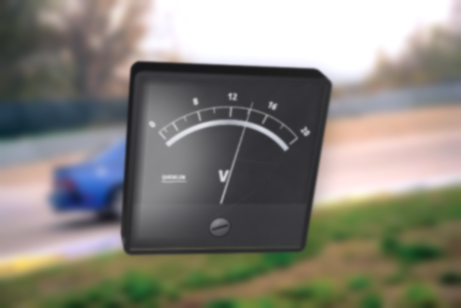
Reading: 14 V
